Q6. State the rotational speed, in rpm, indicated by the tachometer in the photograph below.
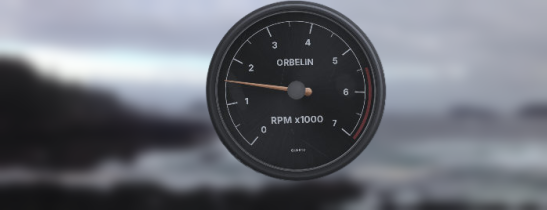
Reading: 1500 rpm
